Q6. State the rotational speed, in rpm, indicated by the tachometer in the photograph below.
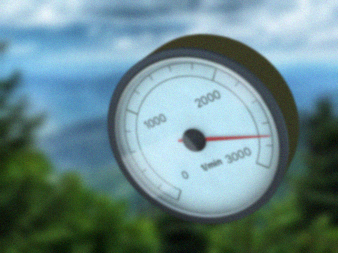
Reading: 2700 rpm
